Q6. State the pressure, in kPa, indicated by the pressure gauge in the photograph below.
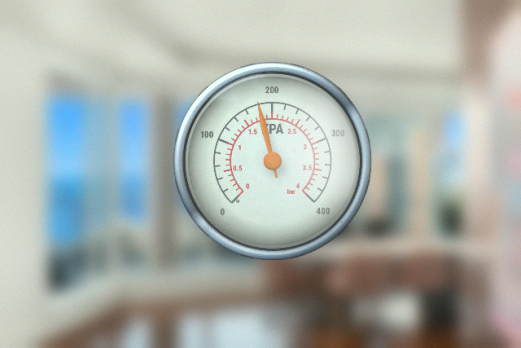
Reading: 180 kPa
